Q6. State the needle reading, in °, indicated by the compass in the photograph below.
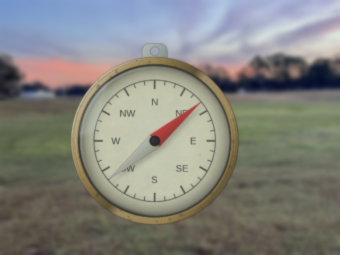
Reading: 50 °
